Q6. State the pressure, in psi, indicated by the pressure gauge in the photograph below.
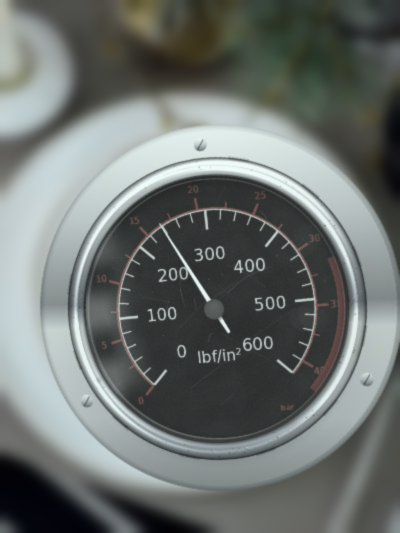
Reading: 240 psi
